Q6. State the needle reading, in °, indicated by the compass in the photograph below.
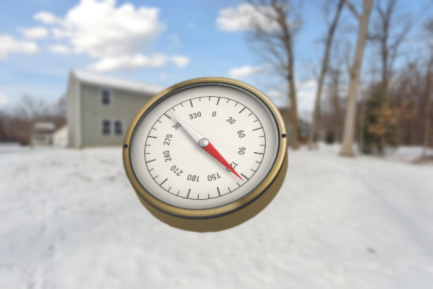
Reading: 125 °
